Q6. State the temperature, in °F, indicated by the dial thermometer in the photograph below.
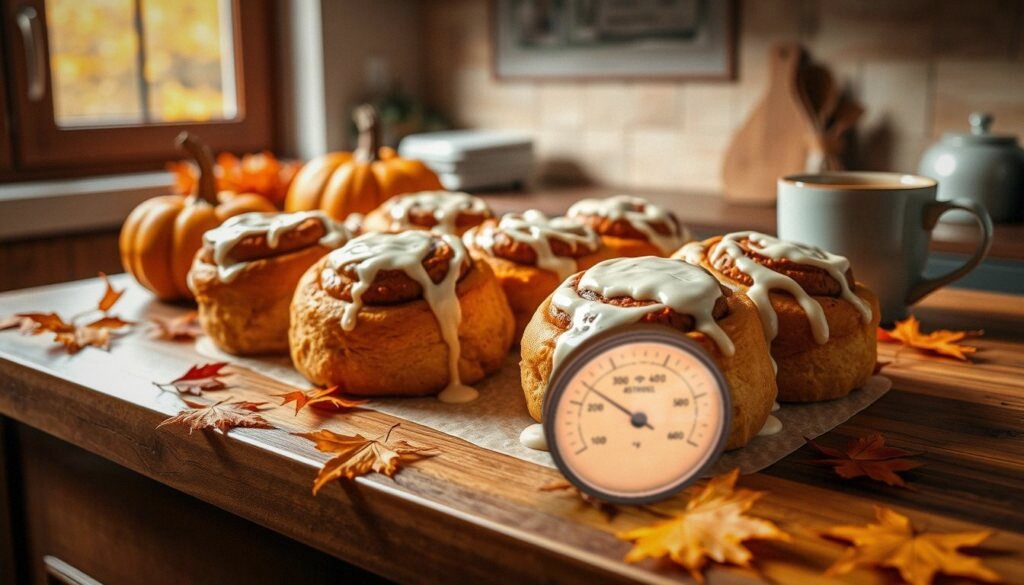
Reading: 240 °F
